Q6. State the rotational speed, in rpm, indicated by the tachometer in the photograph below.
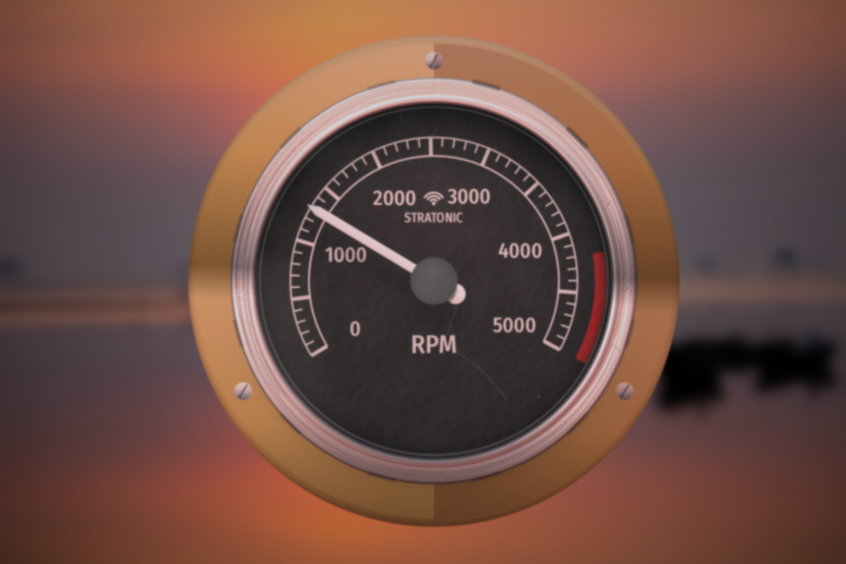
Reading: 1300 rpm
